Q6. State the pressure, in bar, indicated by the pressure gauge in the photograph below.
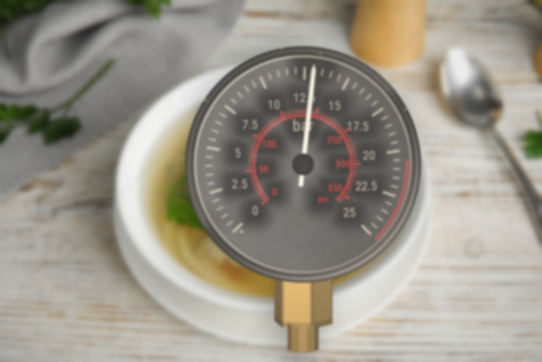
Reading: 13 bar
